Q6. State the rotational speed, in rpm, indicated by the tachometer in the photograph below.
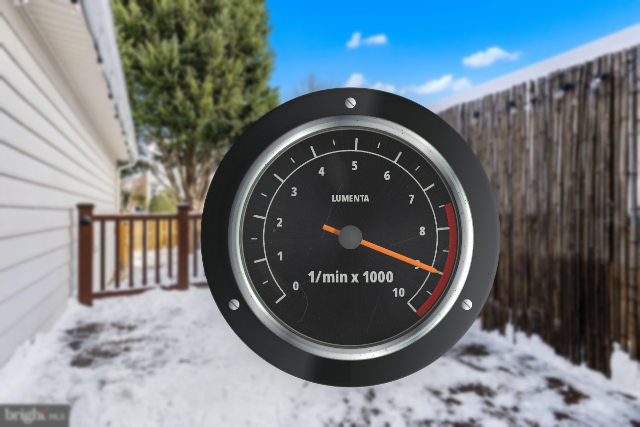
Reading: 9000 rpm
